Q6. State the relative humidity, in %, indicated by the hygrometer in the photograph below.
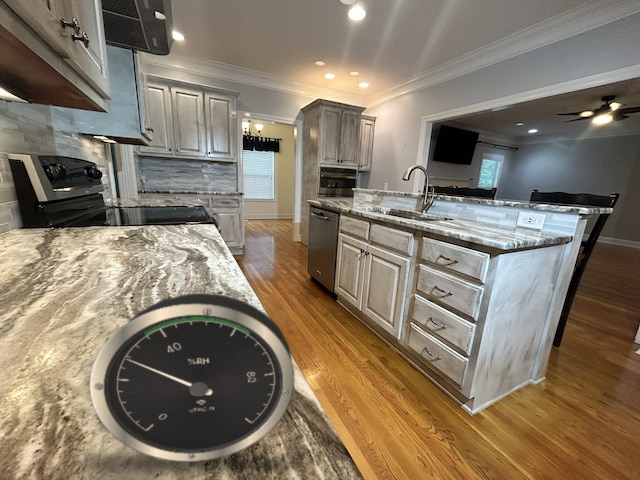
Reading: 28 %
